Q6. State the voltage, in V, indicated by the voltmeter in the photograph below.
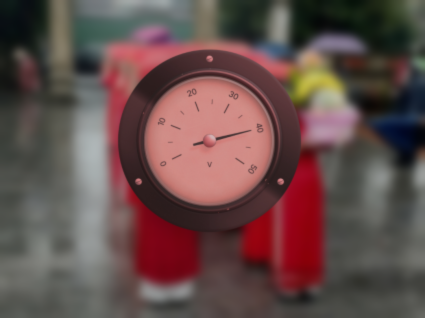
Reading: 40 V
